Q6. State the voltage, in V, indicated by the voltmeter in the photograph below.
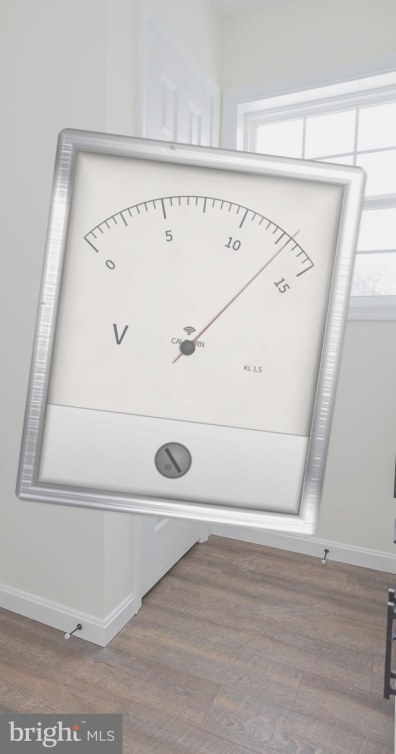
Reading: 13 V
